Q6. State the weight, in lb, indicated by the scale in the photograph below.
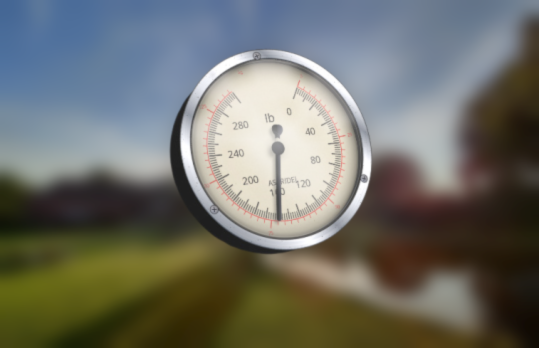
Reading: 160 lb
